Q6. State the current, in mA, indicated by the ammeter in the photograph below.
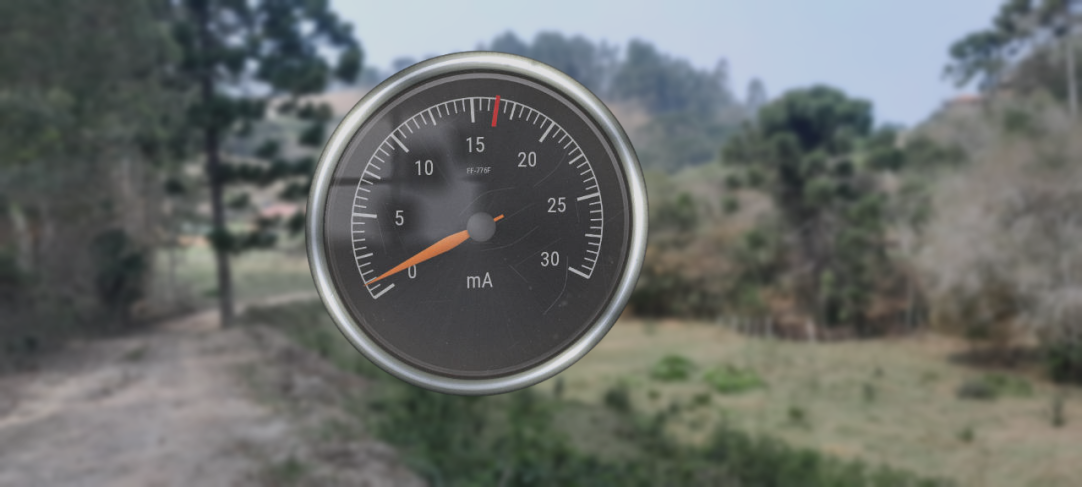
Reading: 1 mA
